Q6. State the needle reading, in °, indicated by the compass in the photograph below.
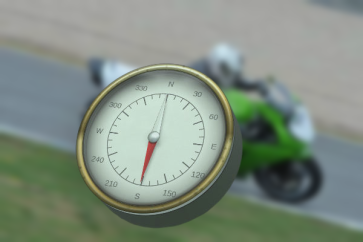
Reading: 180 °
